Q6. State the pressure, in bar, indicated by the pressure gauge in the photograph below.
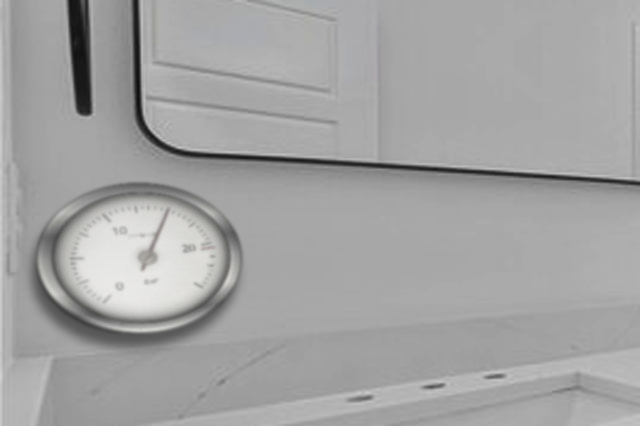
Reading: 15 bar
